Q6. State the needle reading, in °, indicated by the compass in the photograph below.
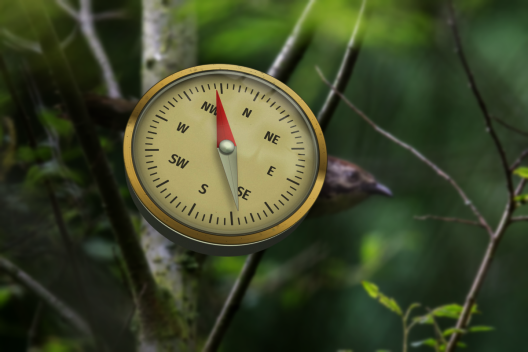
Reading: 325 °
